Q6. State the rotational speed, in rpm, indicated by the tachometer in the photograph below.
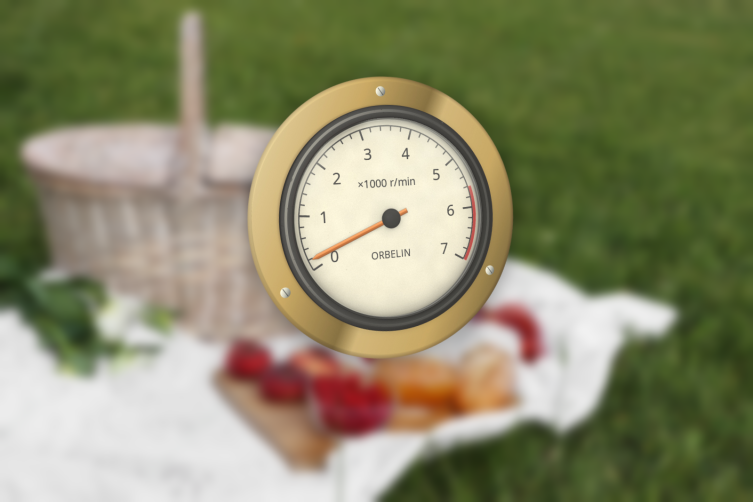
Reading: 200 rpm
